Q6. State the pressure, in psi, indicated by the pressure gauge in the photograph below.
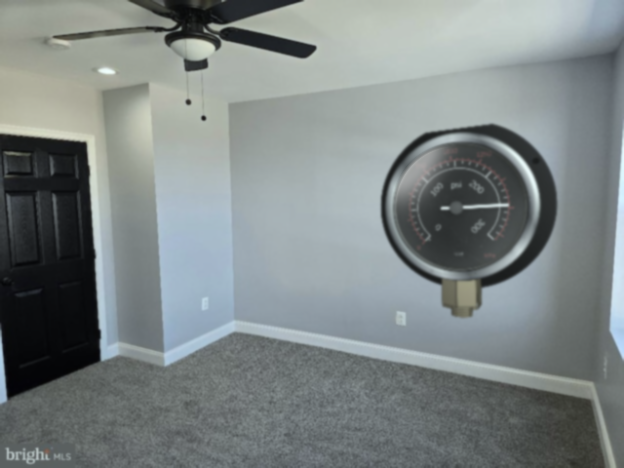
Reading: 250 psi
